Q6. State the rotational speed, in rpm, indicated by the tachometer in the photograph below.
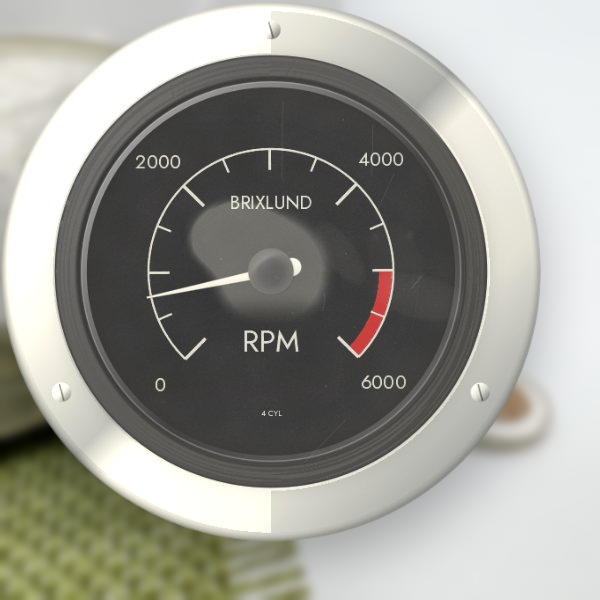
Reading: 750 rpm
